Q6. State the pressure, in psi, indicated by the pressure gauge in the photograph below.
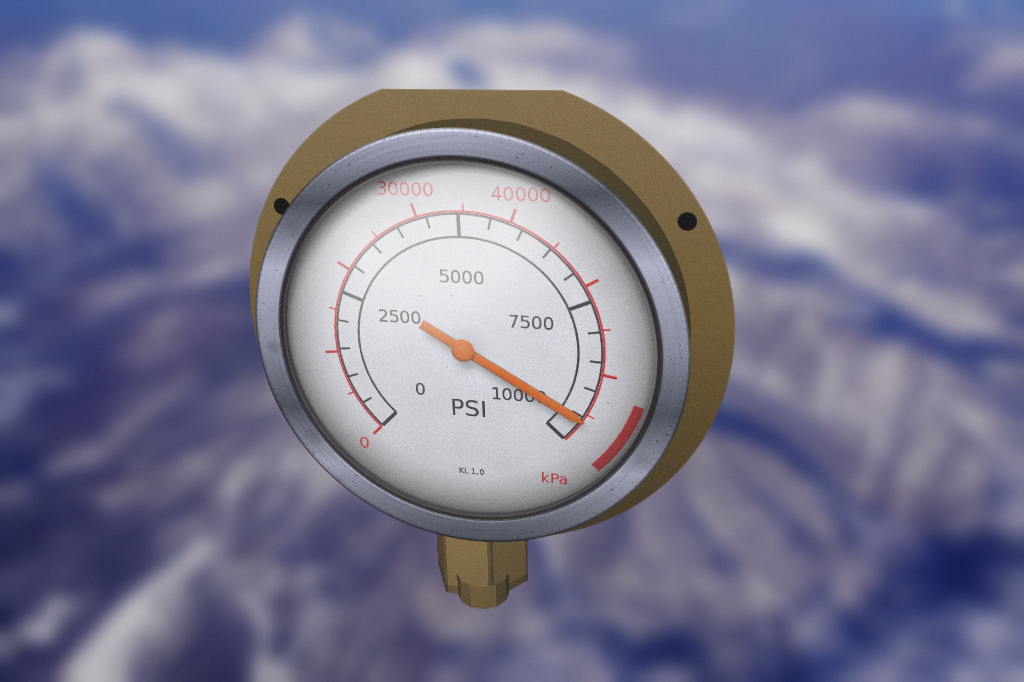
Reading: 9500 psi
